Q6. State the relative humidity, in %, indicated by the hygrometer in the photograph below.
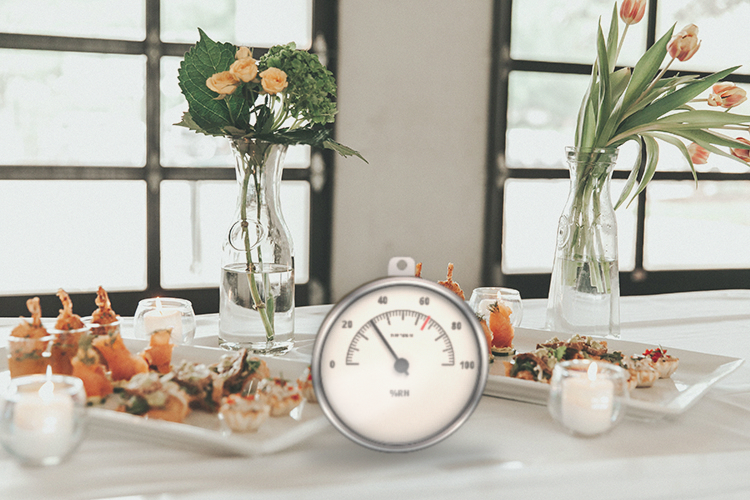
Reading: 30 %
